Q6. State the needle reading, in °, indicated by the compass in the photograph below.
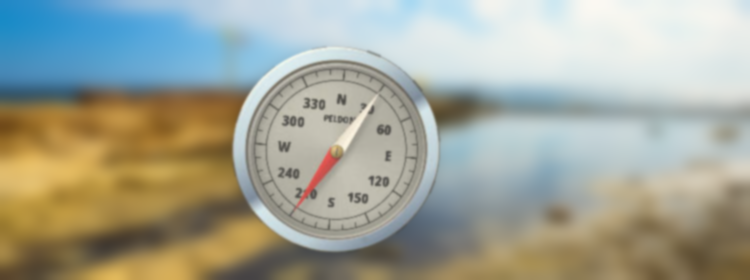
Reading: 210 °
